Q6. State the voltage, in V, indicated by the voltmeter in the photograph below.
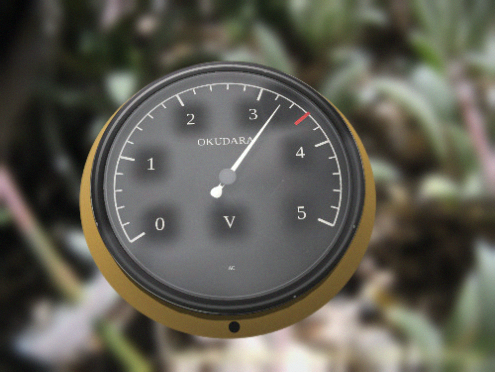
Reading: 3.3 V
